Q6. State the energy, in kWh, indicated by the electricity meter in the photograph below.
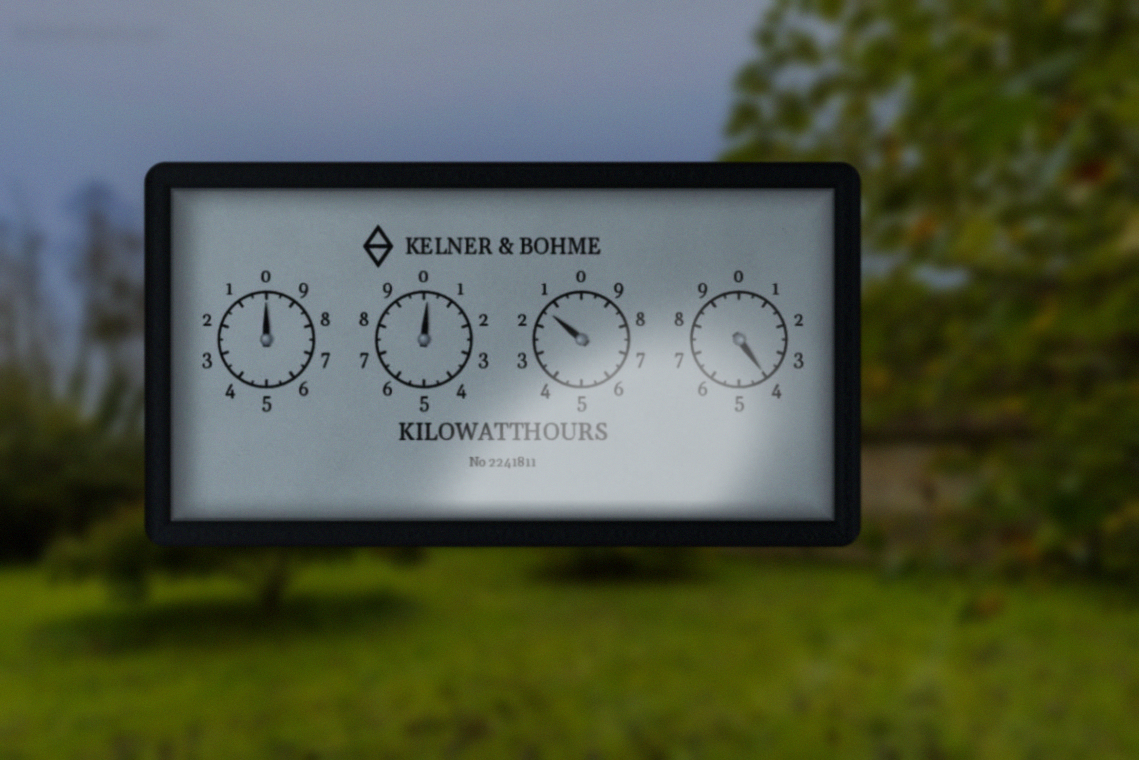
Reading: 14 kWh
